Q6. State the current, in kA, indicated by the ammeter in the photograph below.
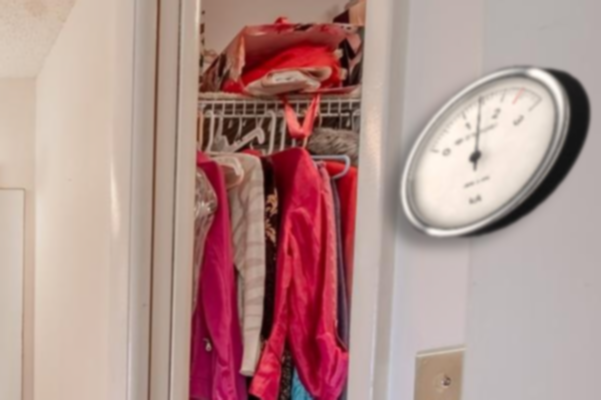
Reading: 1.5 kA
